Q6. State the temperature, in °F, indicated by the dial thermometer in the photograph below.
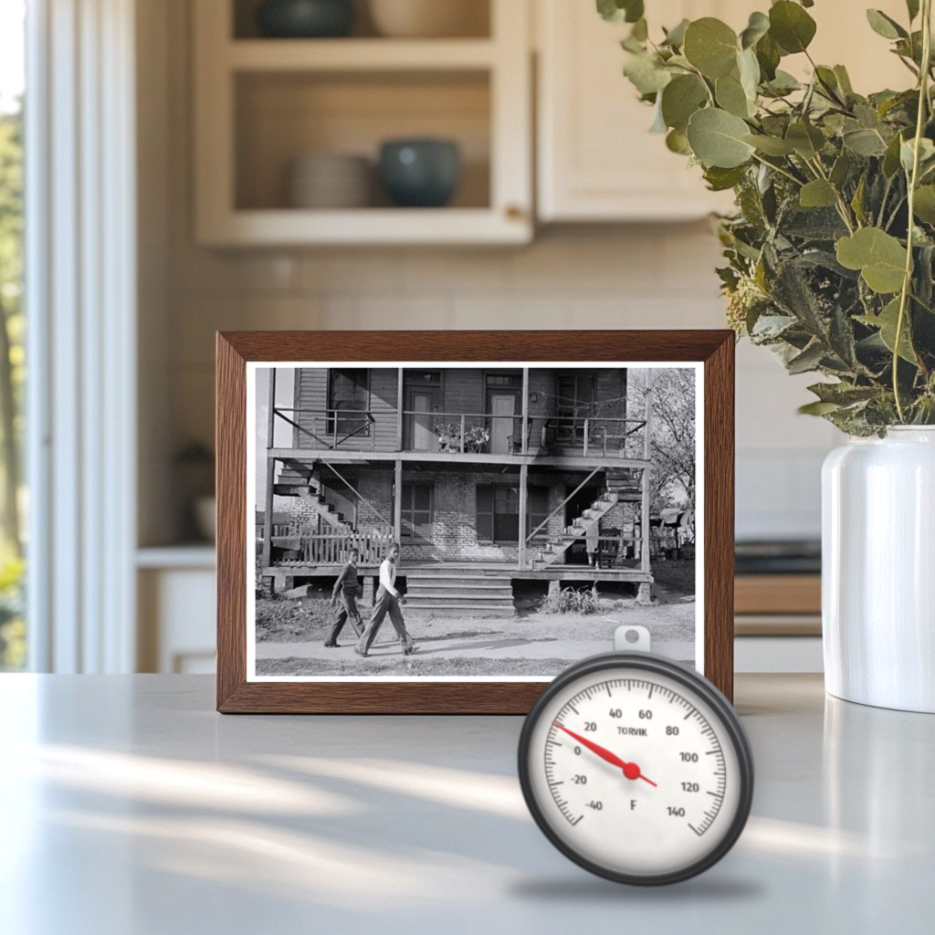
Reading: 10 °F
